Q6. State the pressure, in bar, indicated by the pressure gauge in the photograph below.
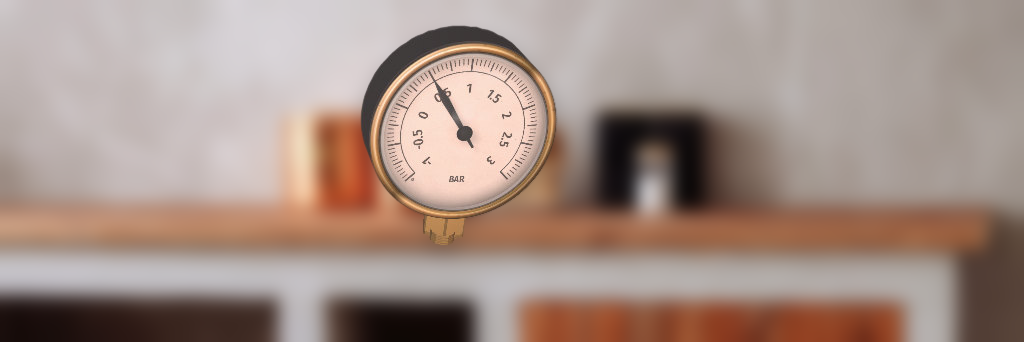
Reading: 0.5 bar
